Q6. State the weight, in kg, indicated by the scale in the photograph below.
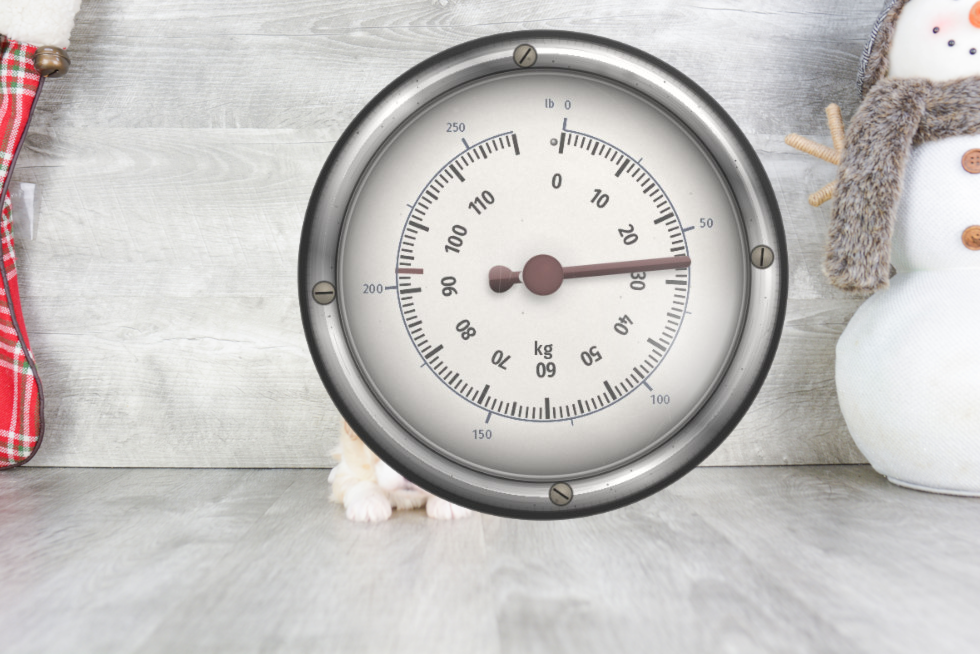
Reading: 27 kg
